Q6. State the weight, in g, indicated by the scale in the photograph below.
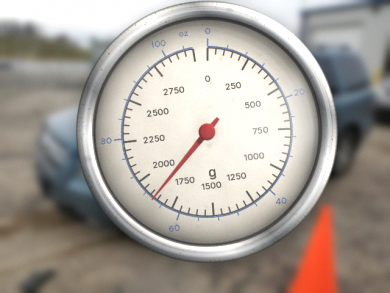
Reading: 1875 g
